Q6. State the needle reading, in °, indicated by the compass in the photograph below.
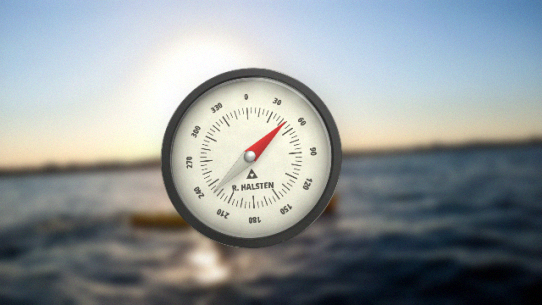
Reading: 50 °
